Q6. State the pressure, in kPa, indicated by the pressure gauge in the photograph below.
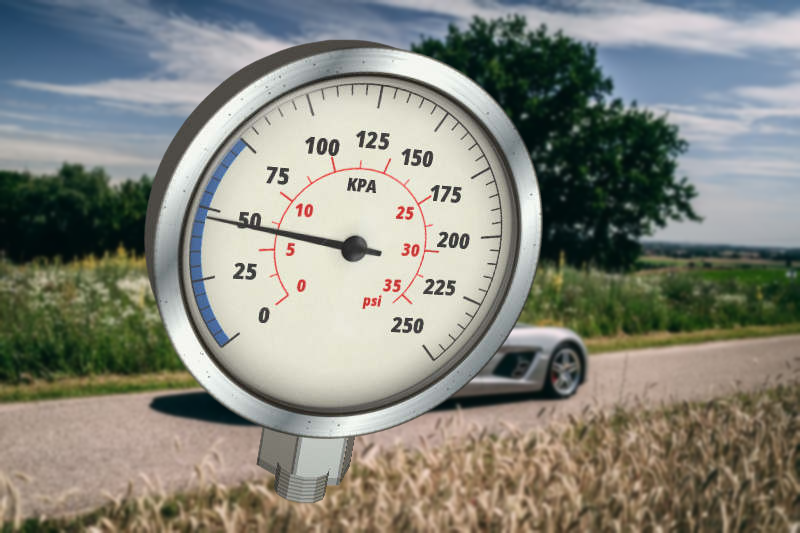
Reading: 47.5 kPa
